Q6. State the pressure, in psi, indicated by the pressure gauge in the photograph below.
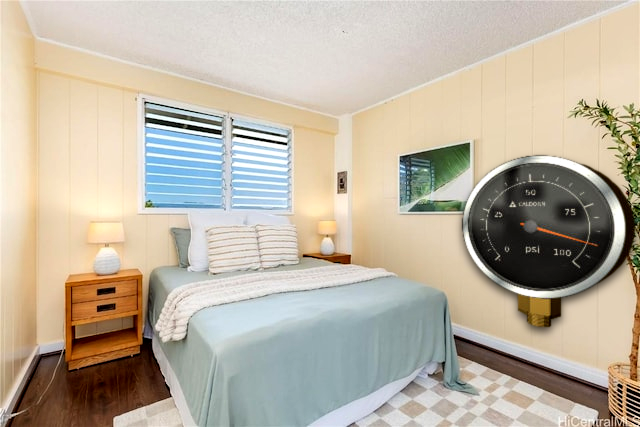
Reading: 90 psi
